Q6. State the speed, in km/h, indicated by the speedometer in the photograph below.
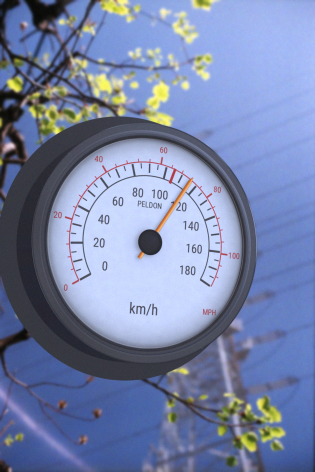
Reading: 115 km/h
